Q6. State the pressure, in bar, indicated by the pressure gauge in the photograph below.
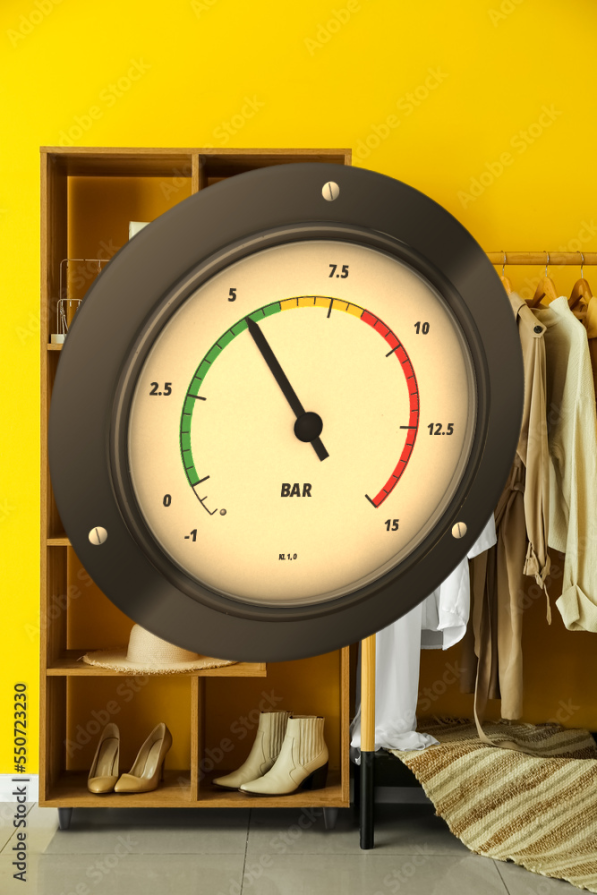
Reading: 5 bar
